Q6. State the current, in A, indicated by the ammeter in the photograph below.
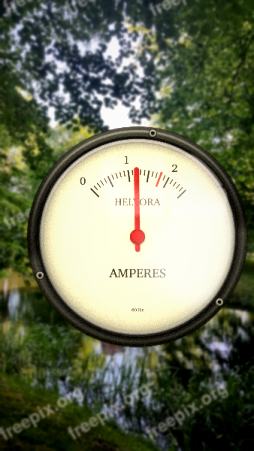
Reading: 1.2 A
